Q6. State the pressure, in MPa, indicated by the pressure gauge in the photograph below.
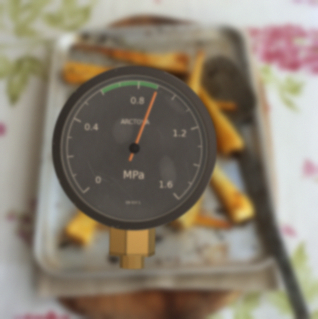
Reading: 0.9 MPa
